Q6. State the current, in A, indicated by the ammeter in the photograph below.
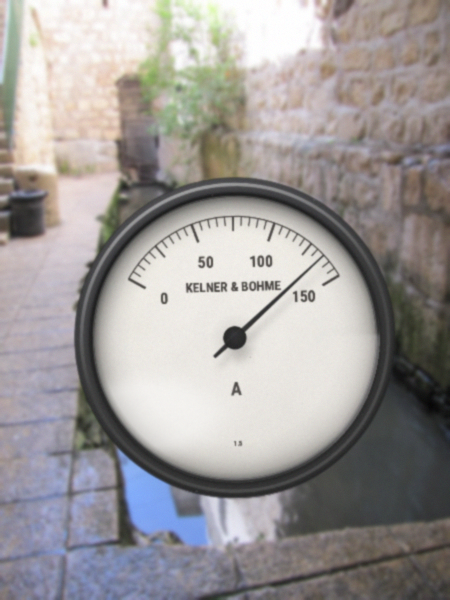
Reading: 135 A
